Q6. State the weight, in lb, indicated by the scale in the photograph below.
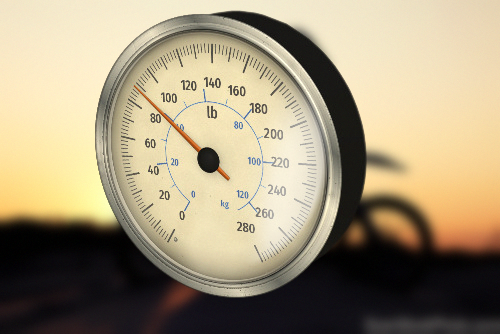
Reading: 90 lb
